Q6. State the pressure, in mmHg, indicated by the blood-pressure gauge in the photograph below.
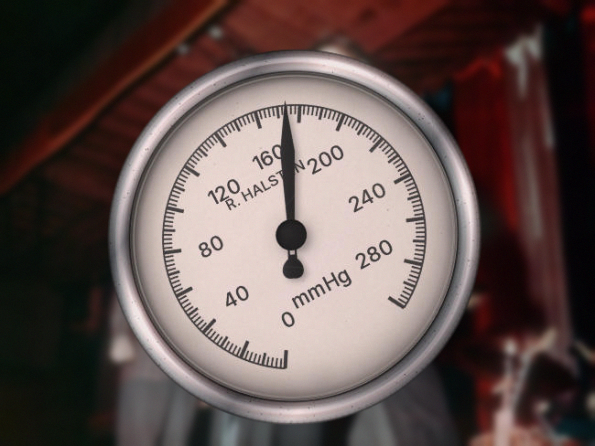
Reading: 174 mmHg
